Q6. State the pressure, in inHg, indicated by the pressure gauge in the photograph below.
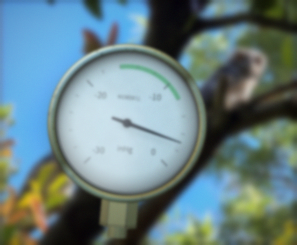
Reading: -3 inHg
